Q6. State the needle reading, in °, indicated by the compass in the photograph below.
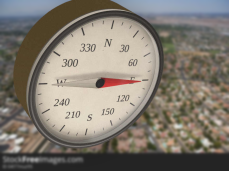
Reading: 90 °
